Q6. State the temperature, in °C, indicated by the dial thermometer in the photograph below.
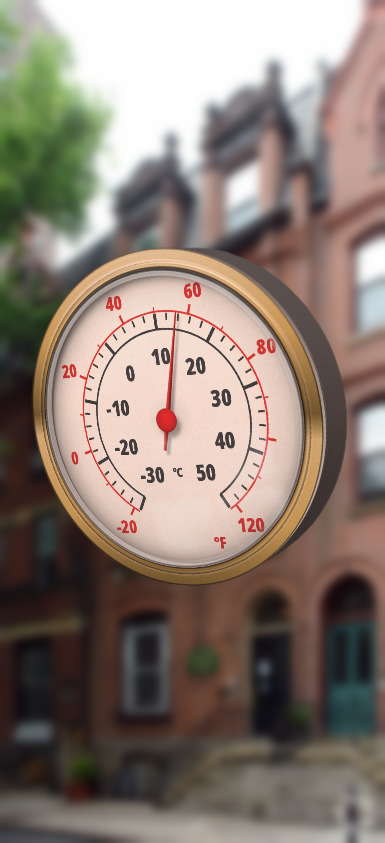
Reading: 14 °C
